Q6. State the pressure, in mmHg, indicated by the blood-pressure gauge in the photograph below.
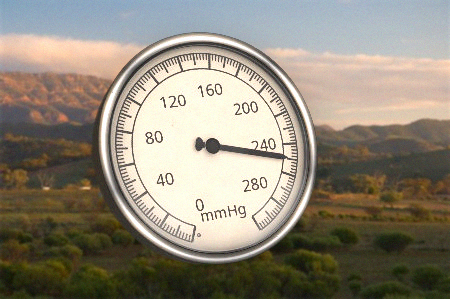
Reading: 250 mmHg
